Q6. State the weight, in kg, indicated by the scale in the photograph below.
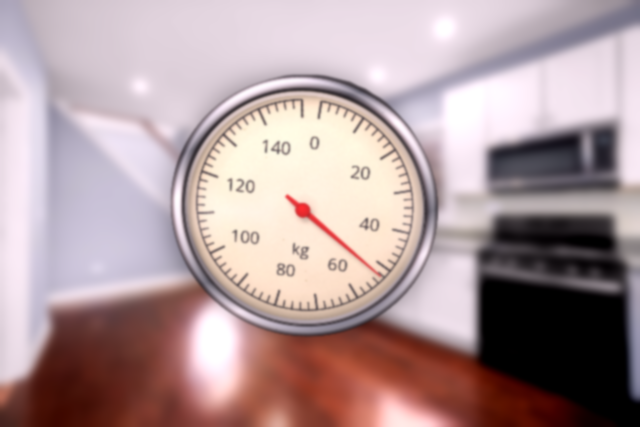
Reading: 52 kg
